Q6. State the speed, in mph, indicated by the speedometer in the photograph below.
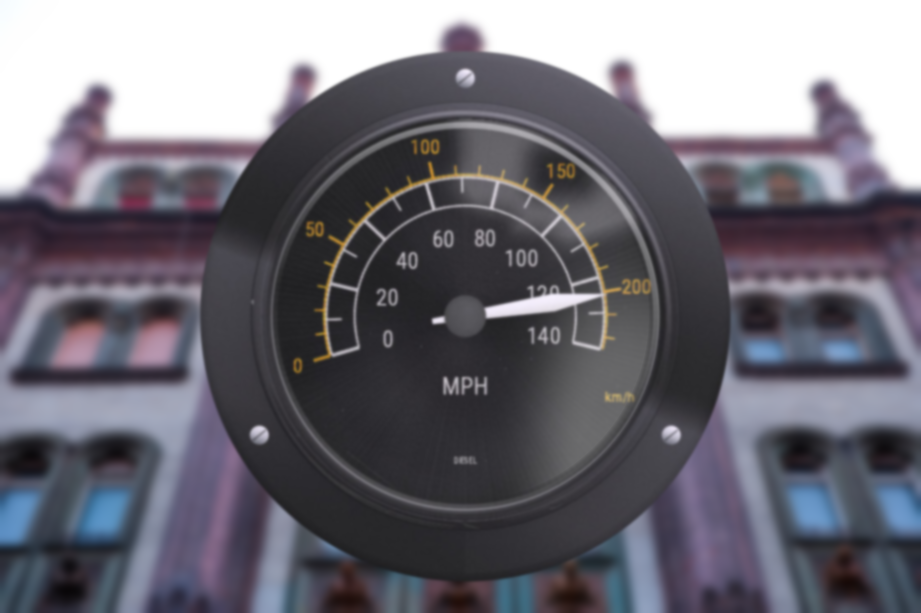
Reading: 125 mph
